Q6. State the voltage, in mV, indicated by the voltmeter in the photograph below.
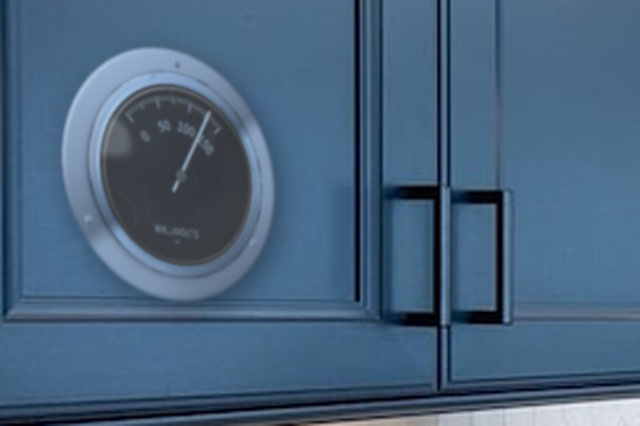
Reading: 125 mV
